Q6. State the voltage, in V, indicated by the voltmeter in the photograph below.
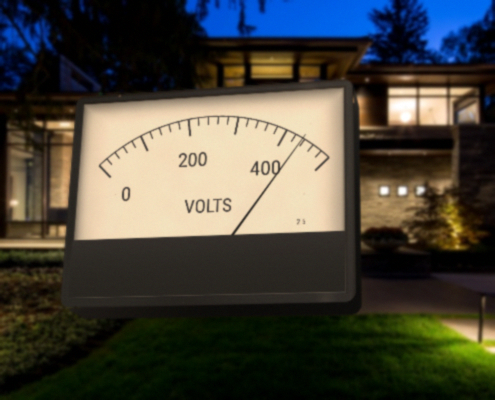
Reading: 440 V
